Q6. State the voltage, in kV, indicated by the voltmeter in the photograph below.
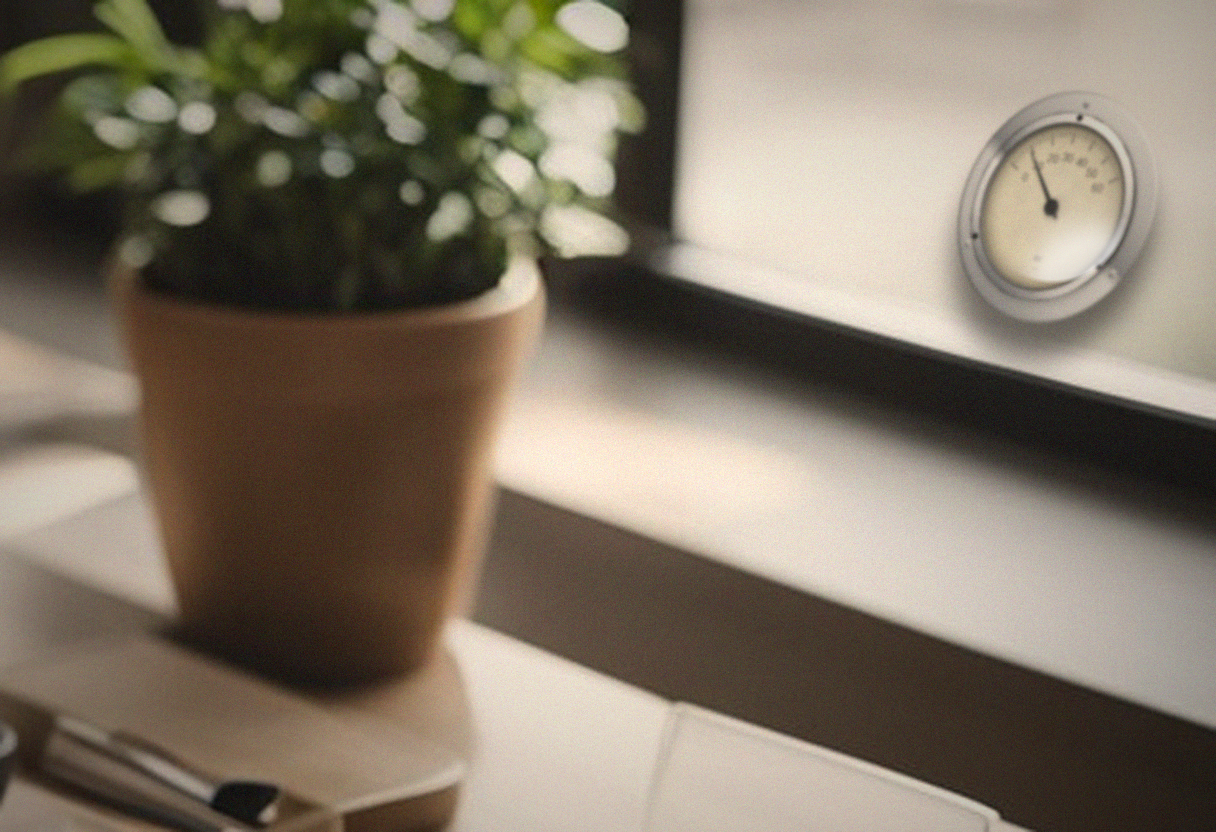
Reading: 10 kV
